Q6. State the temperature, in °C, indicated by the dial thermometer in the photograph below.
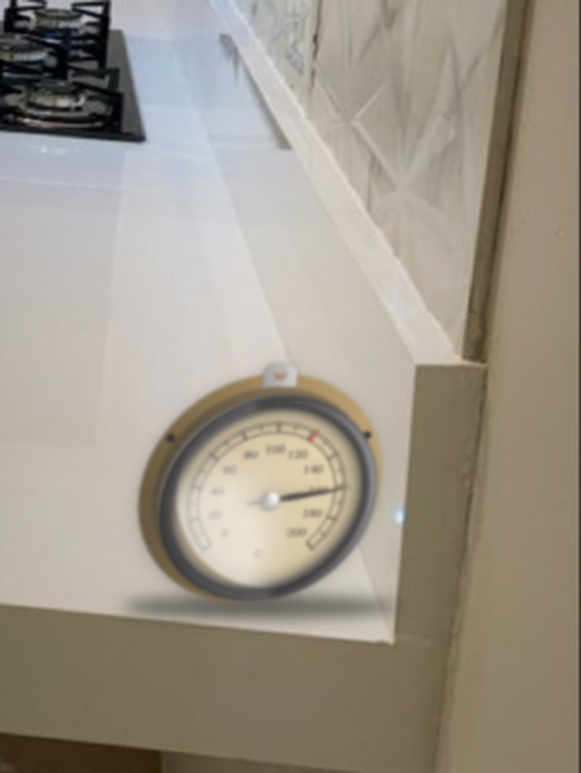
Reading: 160 °C
